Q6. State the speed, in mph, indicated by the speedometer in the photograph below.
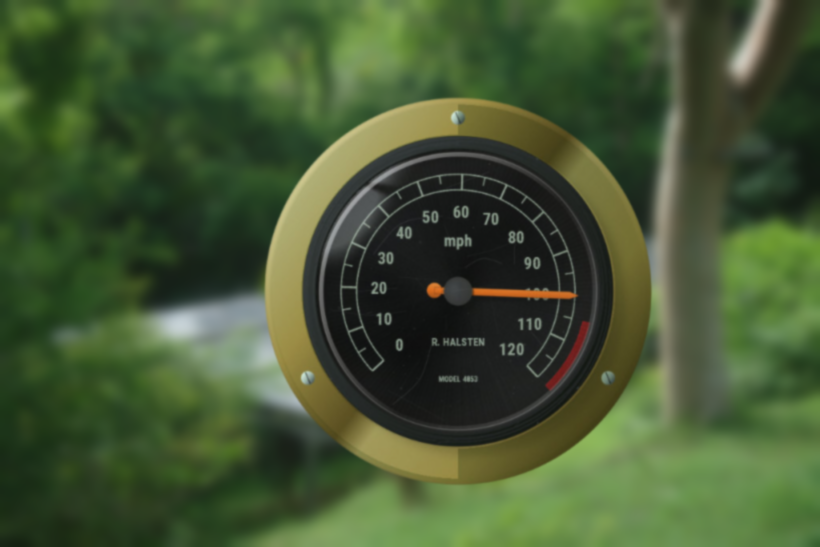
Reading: 100 mph
